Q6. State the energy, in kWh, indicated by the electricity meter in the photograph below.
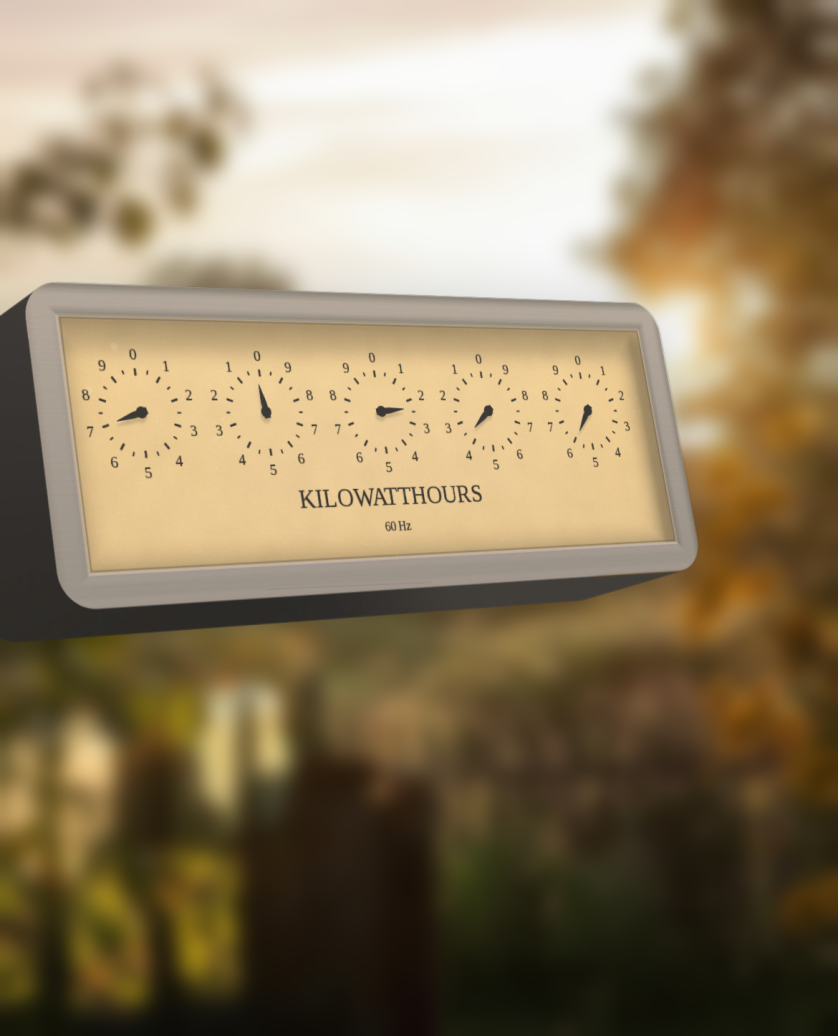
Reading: 70236 kWh
